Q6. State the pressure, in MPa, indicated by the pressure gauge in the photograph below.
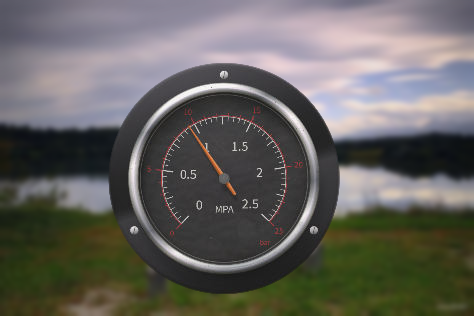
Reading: 0.95 MPa
